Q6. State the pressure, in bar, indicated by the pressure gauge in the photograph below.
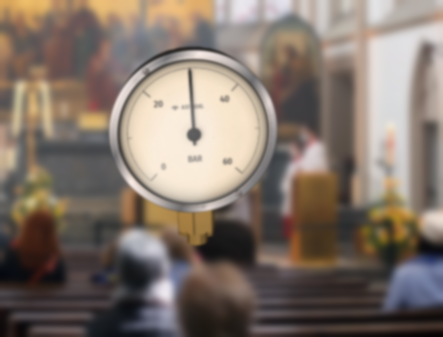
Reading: 30 bar
